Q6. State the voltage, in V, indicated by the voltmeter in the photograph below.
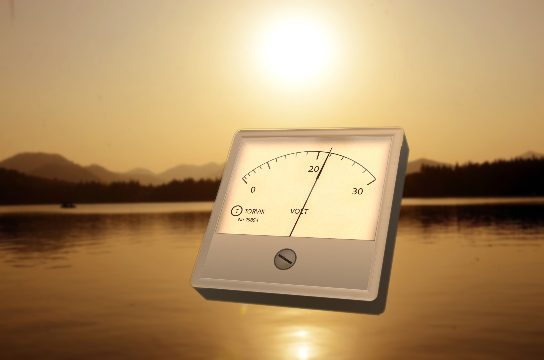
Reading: 22 V
